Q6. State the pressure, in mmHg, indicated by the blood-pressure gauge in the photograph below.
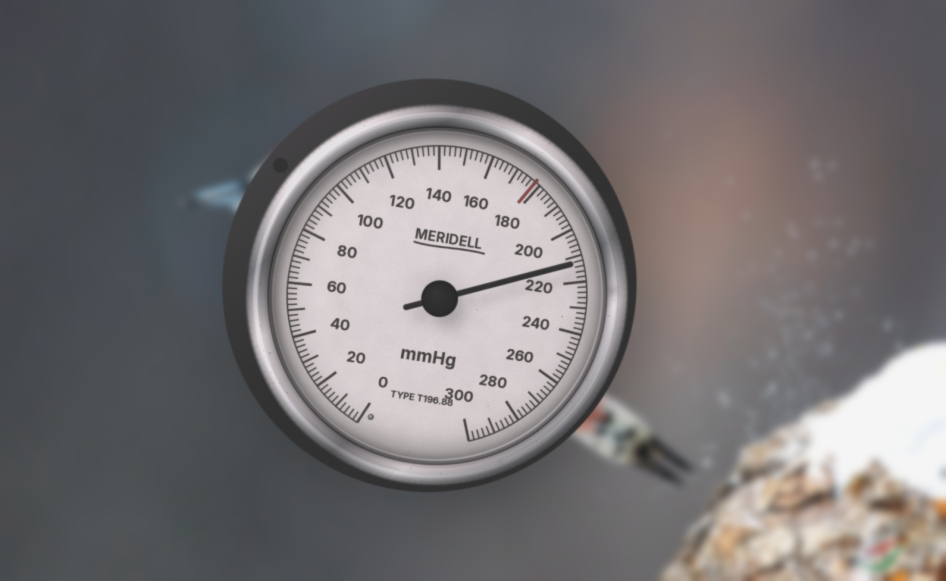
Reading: 212 mmHg
